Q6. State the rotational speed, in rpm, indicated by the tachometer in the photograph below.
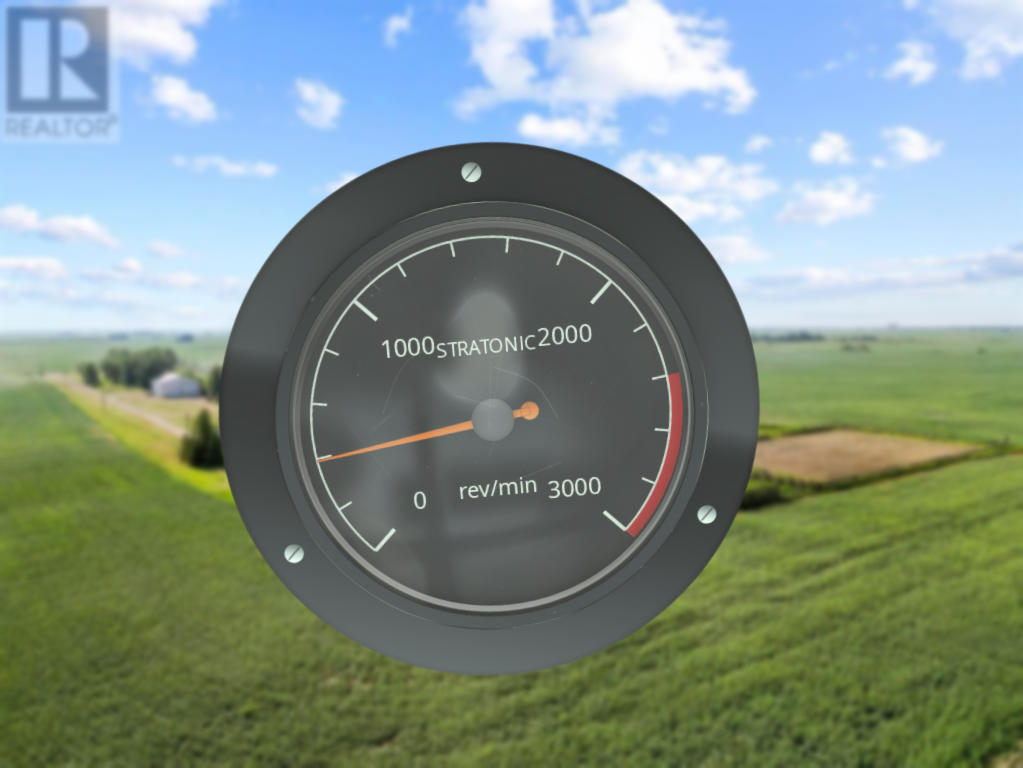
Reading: 400 rpm
